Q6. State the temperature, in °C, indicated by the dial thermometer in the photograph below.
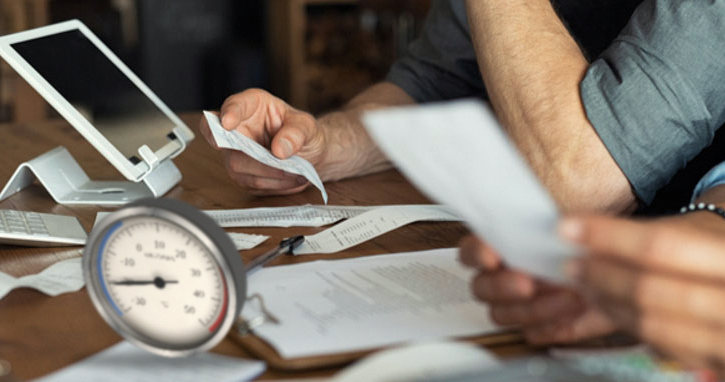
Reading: -20 °C
